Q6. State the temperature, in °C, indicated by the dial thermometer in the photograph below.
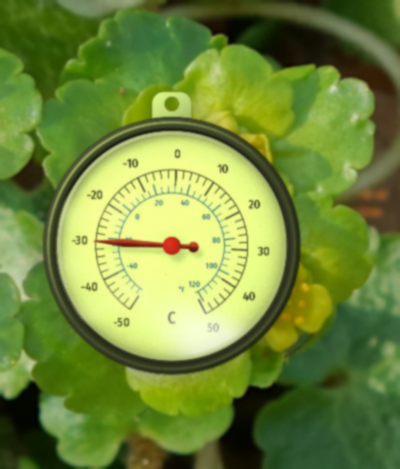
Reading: -30 °C
